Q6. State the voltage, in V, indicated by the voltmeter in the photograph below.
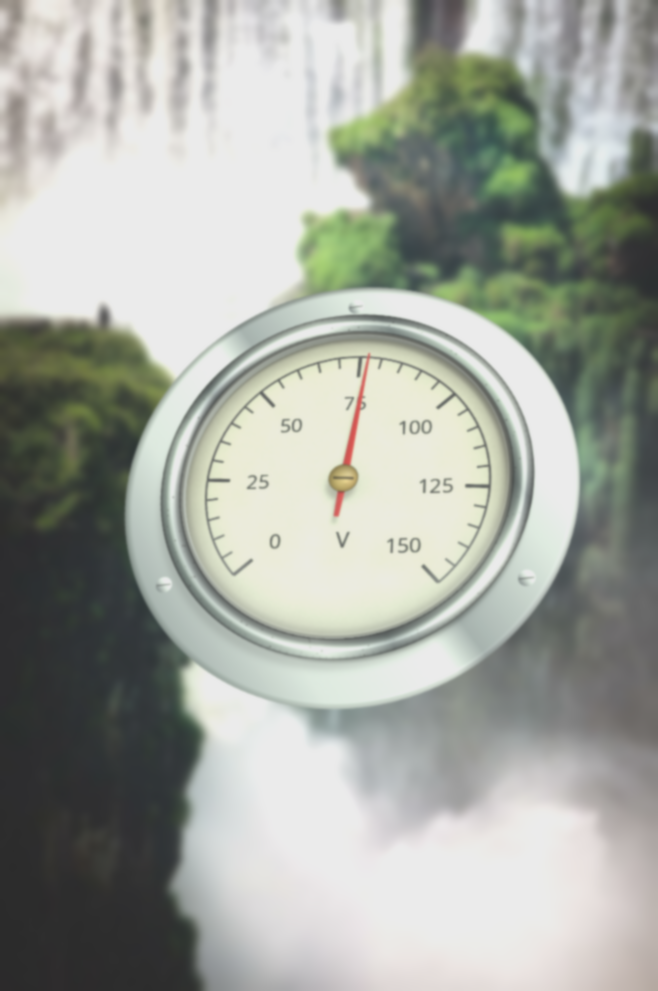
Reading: 77.5 V
